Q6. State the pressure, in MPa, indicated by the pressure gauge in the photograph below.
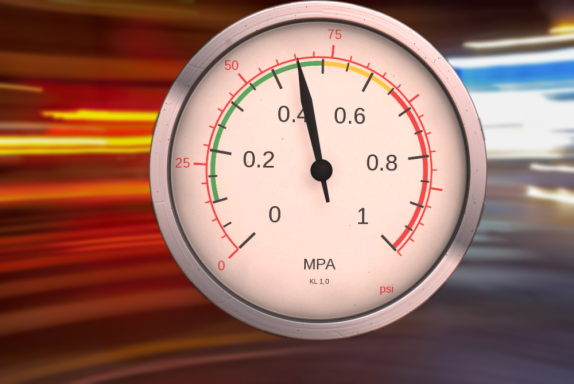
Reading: 0.45 MPa
